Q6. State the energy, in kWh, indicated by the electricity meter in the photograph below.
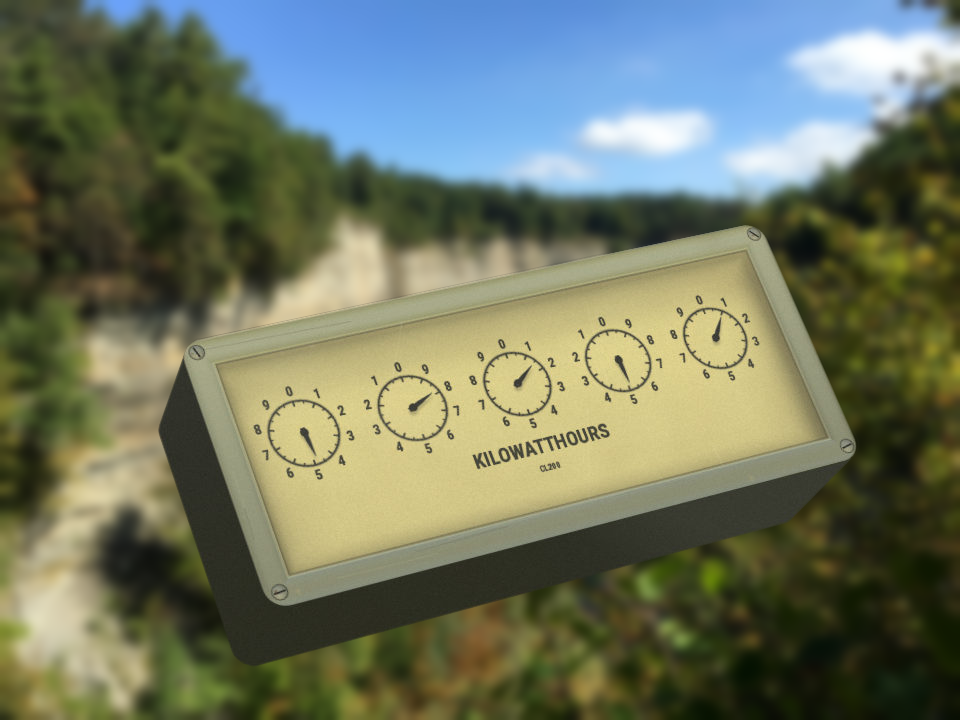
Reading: 48151 kWh
